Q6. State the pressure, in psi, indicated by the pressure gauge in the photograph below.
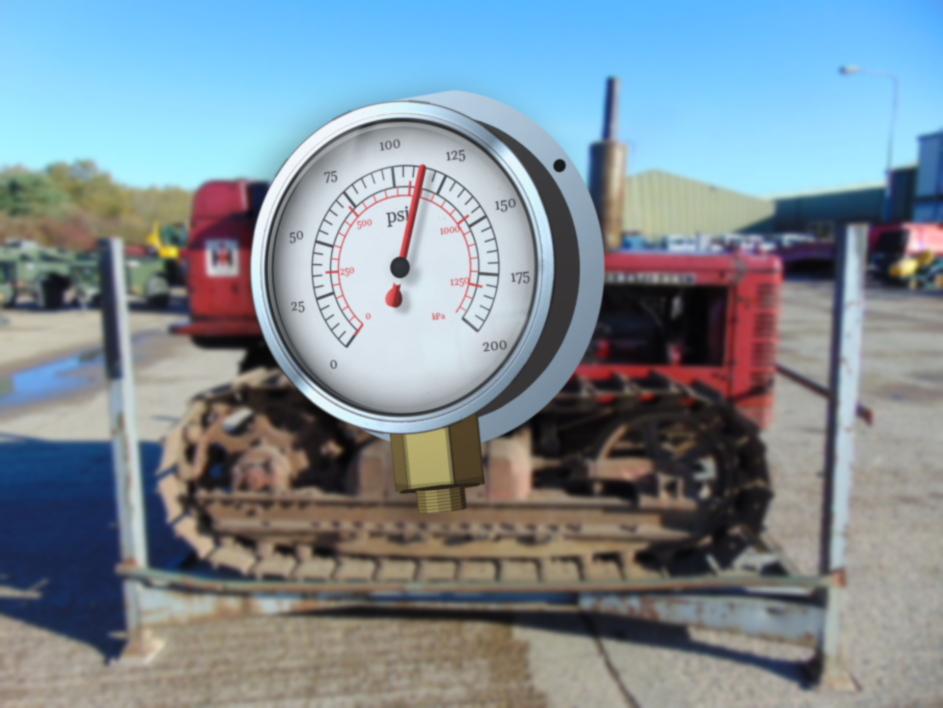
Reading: 115 psi
